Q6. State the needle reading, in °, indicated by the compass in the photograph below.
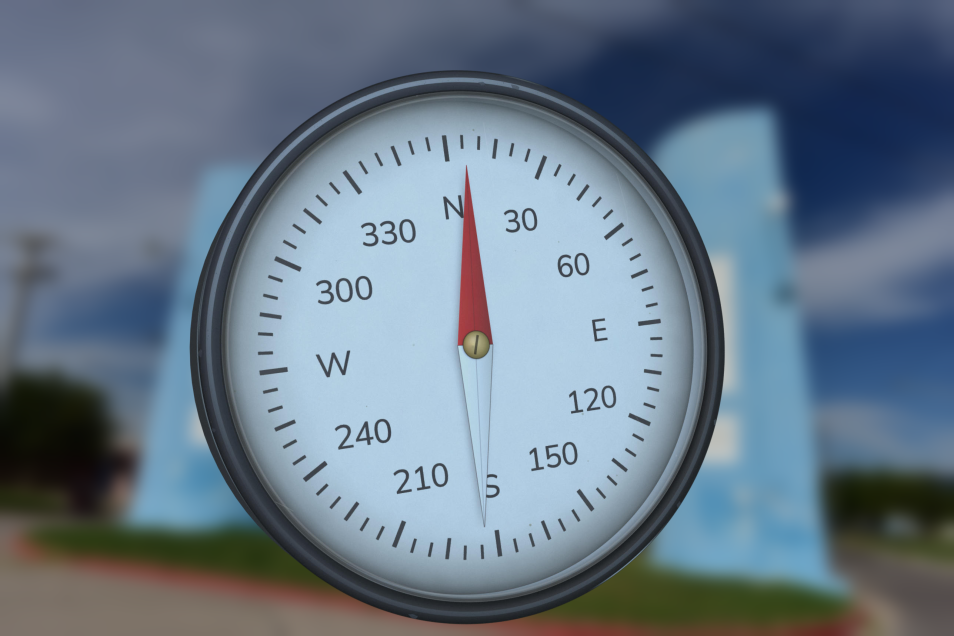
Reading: 5 °
